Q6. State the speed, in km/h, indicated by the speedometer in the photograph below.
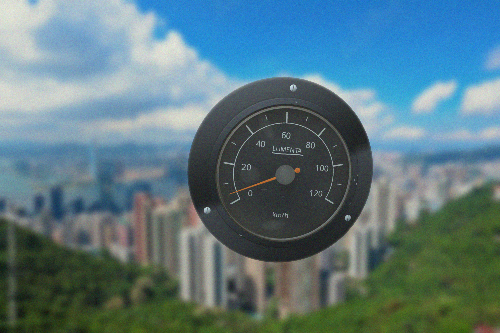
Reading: 5 km/h
